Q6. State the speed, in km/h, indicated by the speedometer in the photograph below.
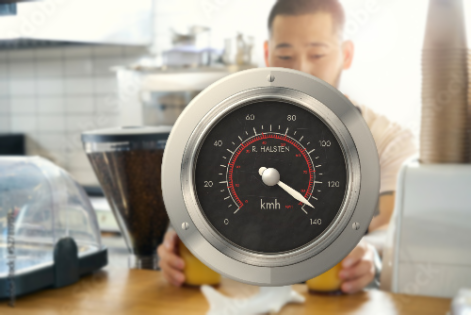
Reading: 135 km/h
